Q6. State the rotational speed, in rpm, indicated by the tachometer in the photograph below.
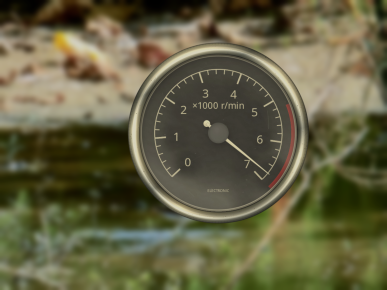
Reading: 6800 rpm
